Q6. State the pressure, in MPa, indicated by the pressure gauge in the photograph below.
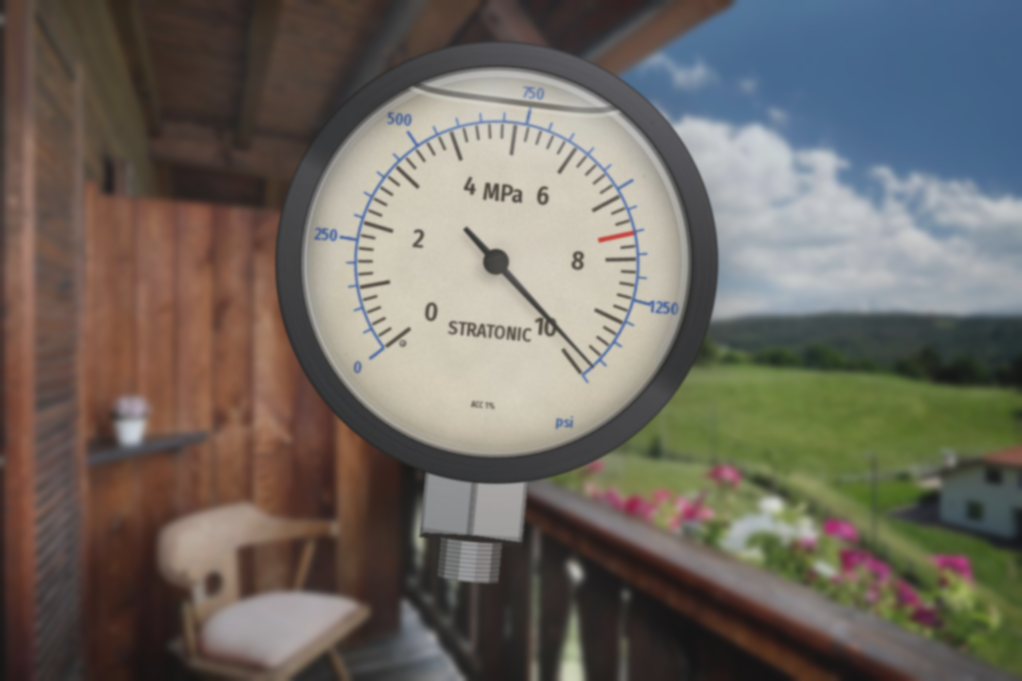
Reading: 9.8 MPa
